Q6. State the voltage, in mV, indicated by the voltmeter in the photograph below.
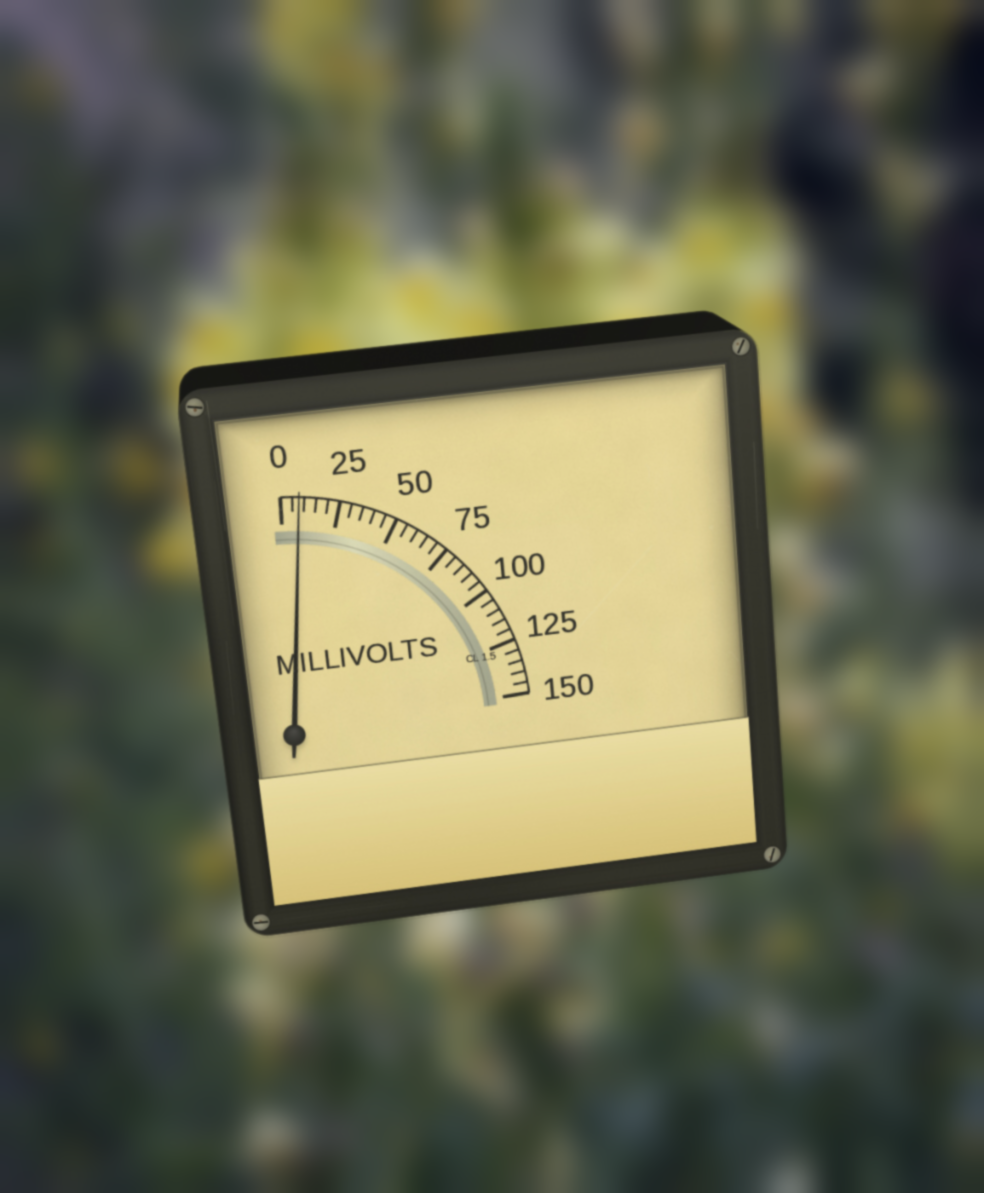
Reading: 7.5 mV
